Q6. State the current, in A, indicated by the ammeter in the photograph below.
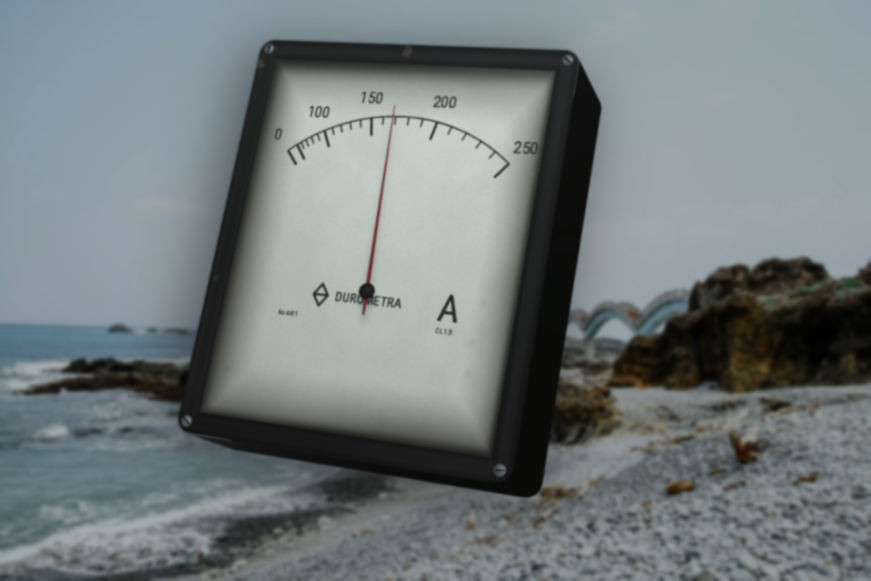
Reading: 170 A
